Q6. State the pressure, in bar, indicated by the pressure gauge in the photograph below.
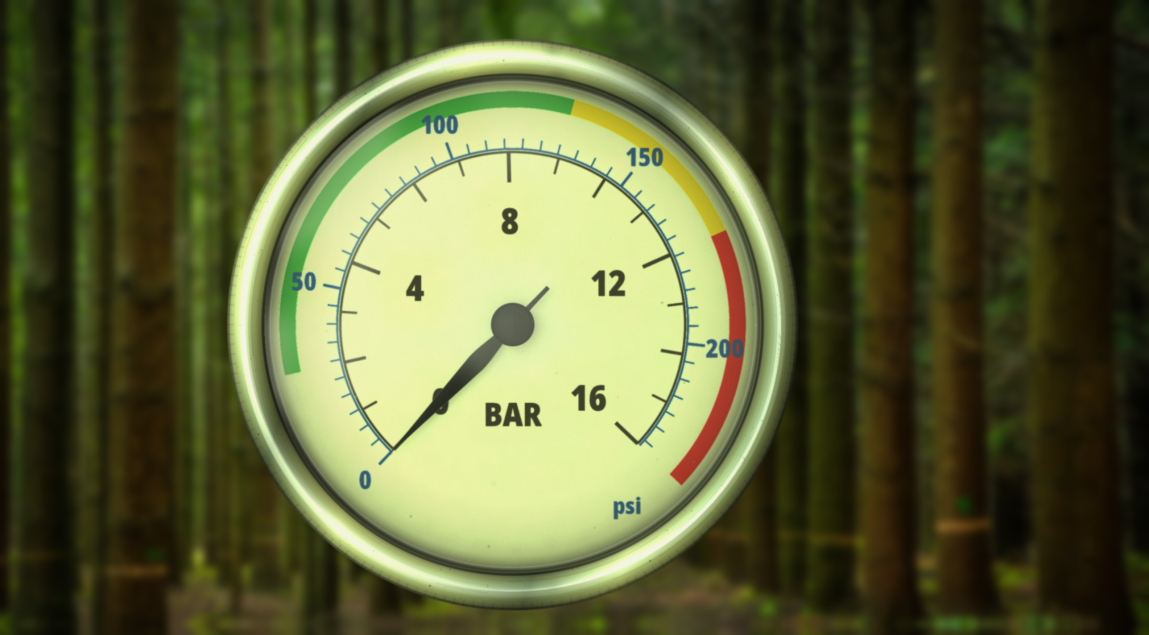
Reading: 0 bar
